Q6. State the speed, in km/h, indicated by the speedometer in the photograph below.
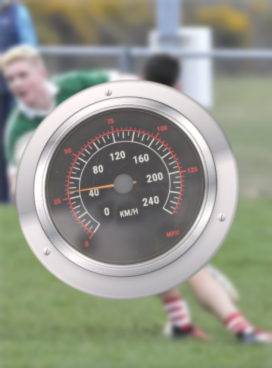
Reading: 45 km/h
